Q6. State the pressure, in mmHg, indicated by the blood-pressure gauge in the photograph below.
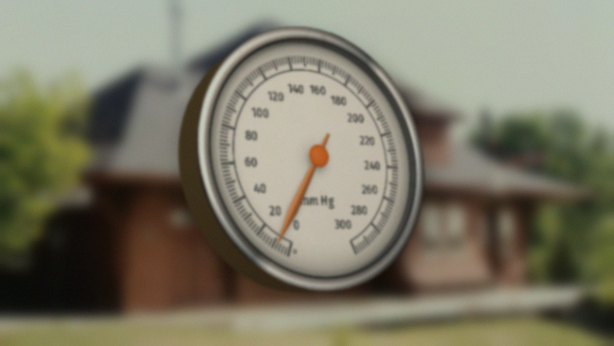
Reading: 10 mmHg
